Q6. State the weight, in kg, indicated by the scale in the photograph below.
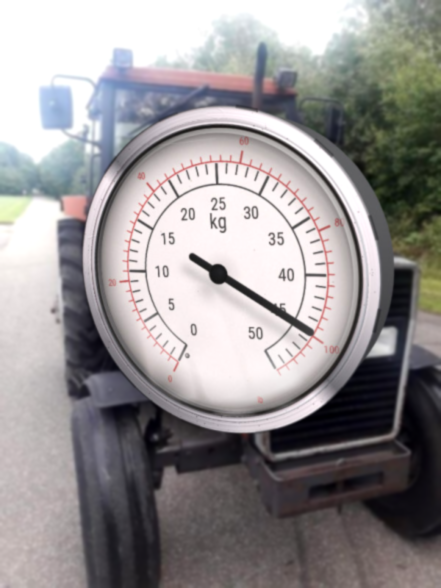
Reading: 45 kg
